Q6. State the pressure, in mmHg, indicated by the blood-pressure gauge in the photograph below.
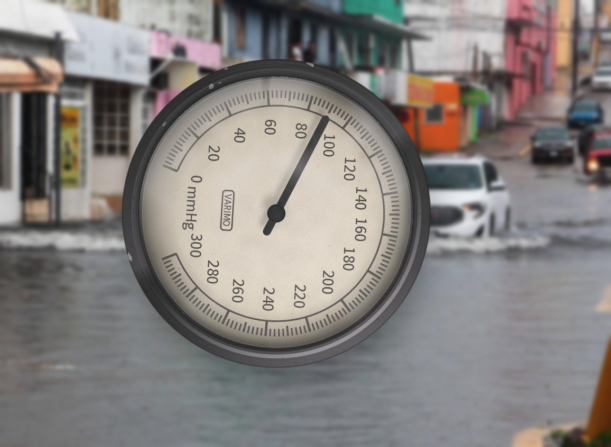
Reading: 90 mmHg
